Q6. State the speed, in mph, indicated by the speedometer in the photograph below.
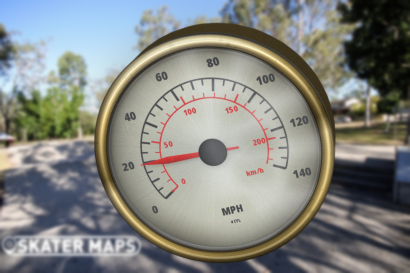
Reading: 20 mph
